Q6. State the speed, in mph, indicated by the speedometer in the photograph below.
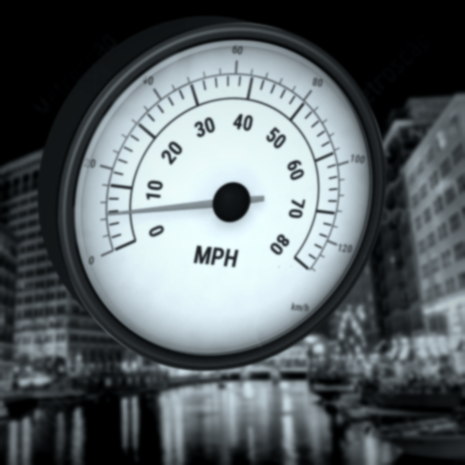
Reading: 6 mph
